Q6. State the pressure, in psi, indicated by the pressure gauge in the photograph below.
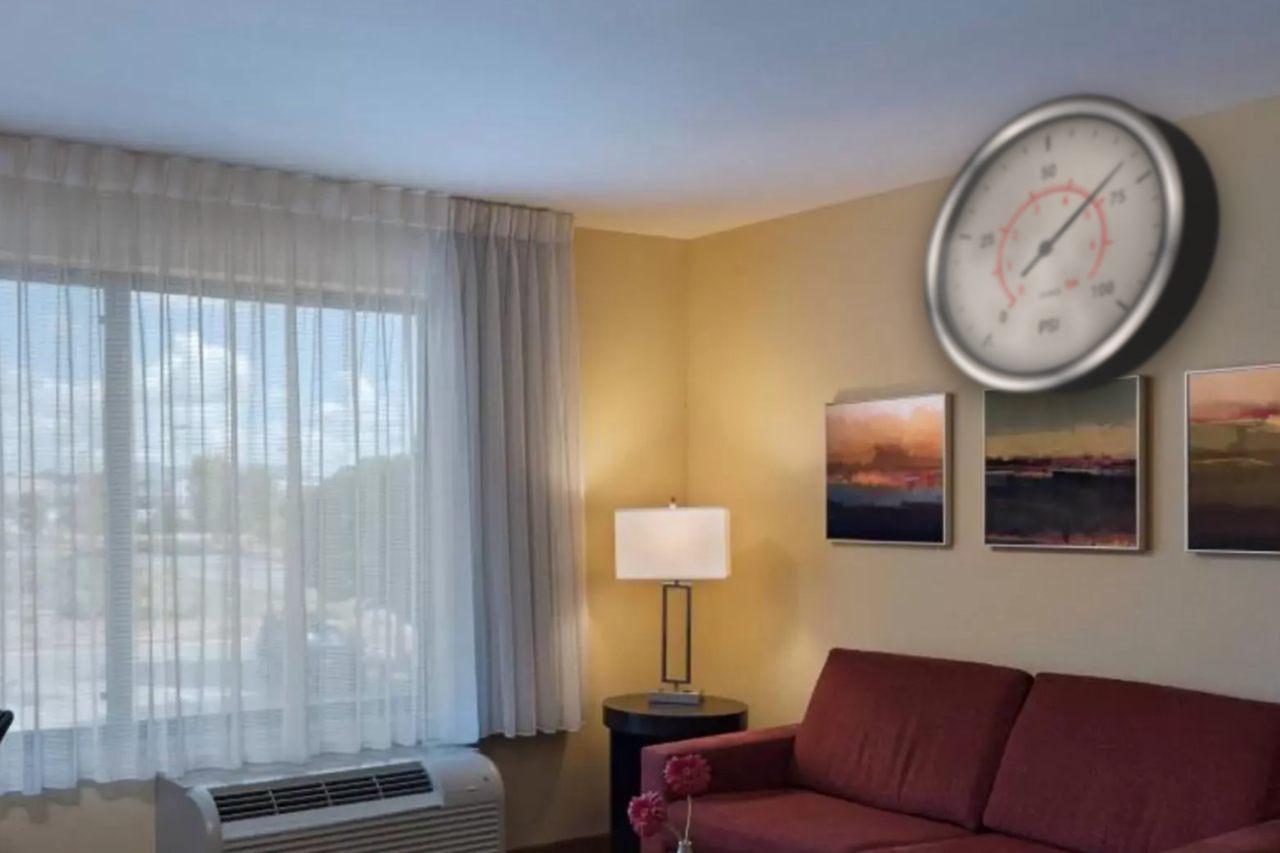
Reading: 70 psi
